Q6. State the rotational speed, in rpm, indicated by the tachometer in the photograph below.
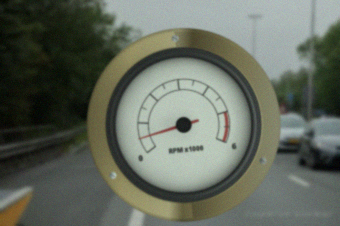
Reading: 500 rpm
